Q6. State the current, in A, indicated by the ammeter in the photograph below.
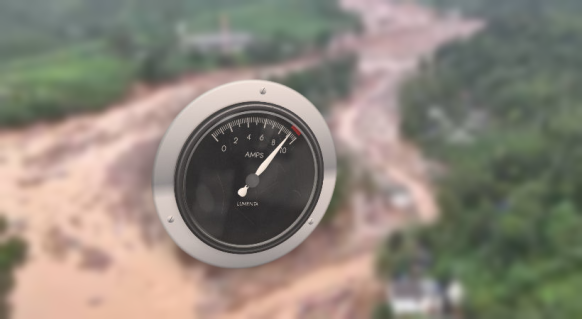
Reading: 9 A
